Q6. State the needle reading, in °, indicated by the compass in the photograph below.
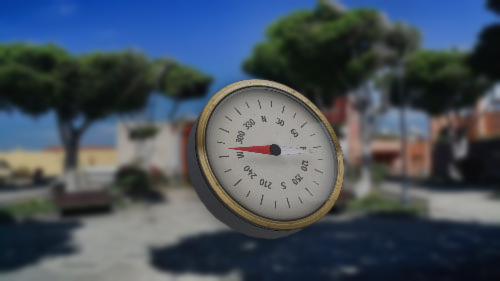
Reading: 277.5 °
